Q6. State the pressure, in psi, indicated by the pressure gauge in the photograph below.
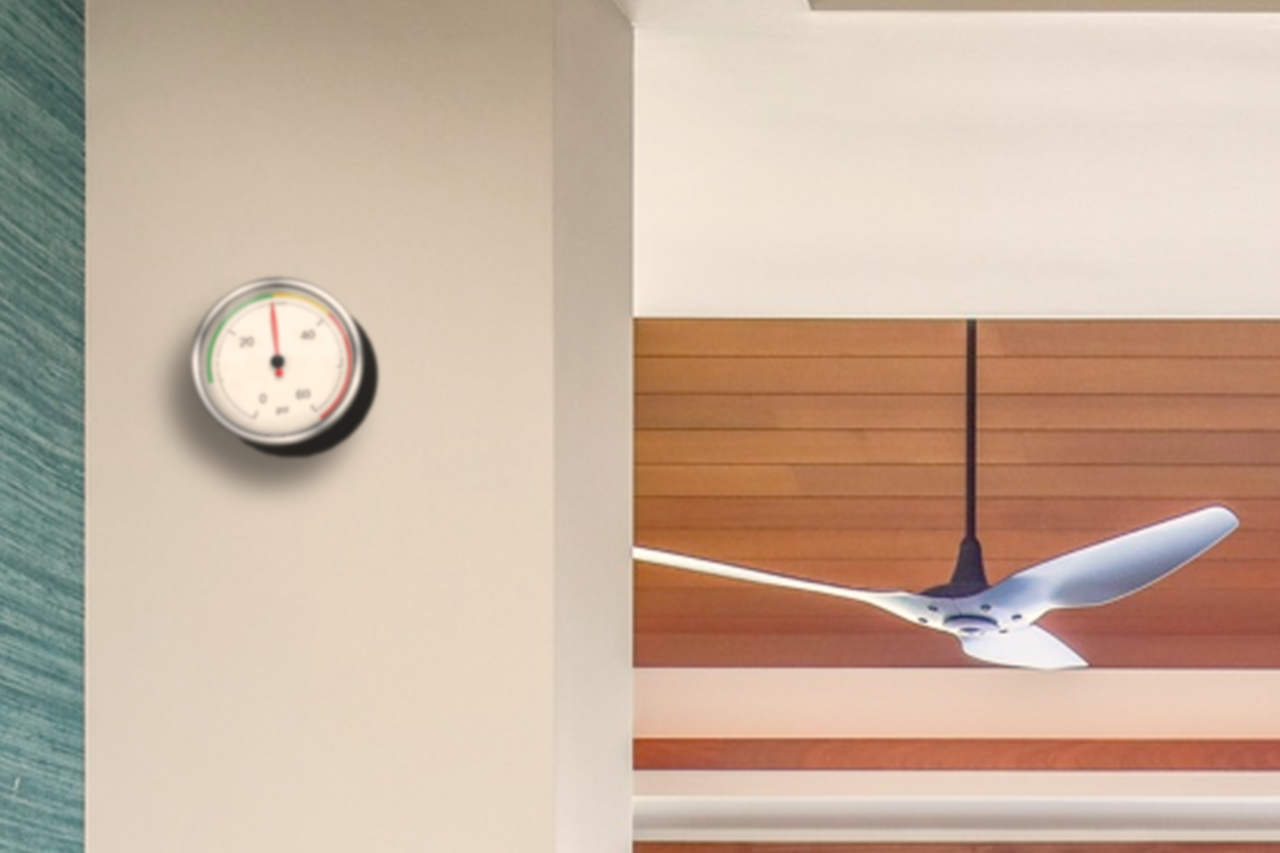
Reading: 30 psi
